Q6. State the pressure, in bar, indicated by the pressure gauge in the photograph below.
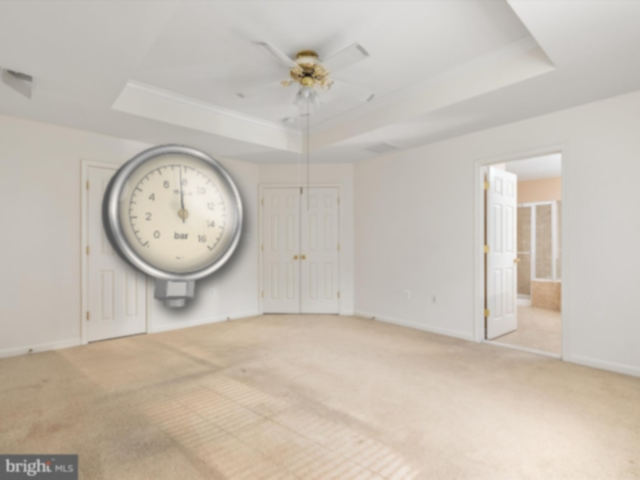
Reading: 7.5 bar
